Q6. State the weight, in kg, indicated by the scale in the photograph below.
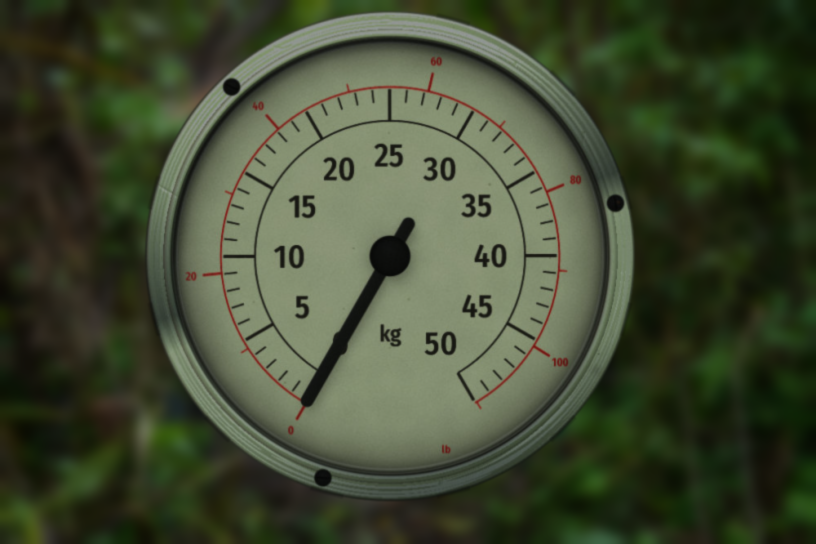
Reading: 0 kg
